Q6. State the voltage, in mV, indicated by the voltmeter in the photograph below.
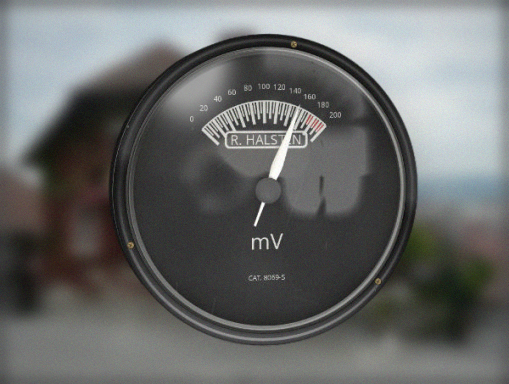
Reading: 150 mV
